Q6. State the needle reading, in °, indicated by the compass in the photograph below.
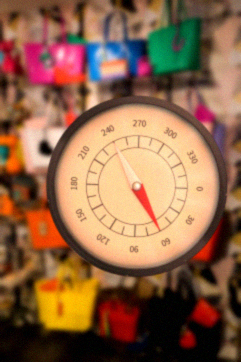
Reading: 60 °
